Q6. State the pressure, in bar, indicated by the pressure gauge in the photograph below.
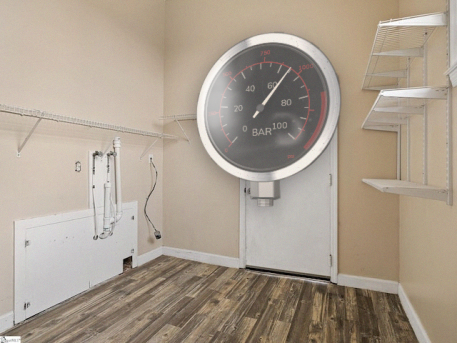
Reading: 65 bar
